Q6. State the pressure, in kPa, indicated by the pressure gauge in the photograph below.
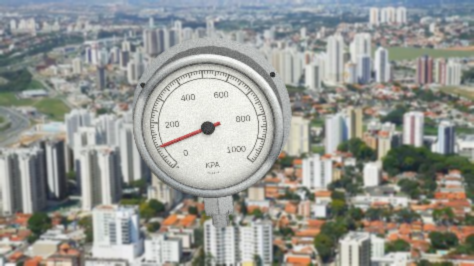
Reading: 100 kPa
